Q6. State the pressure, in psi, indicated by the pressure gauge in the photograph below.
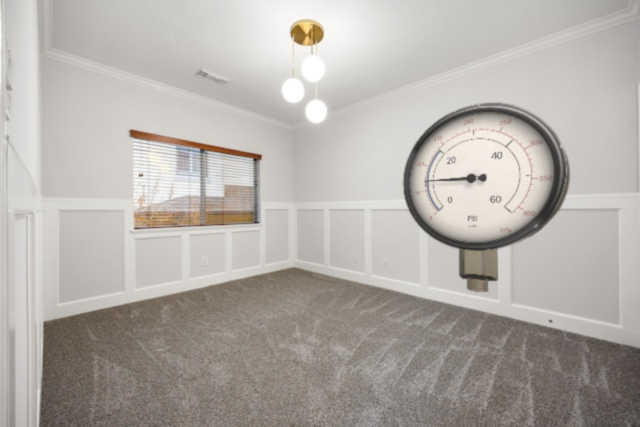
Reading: 10 psi
